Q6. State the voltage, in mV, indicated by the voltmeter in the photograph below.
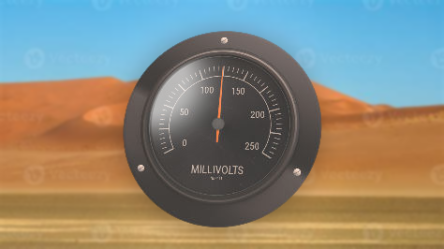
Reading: 125 mV
